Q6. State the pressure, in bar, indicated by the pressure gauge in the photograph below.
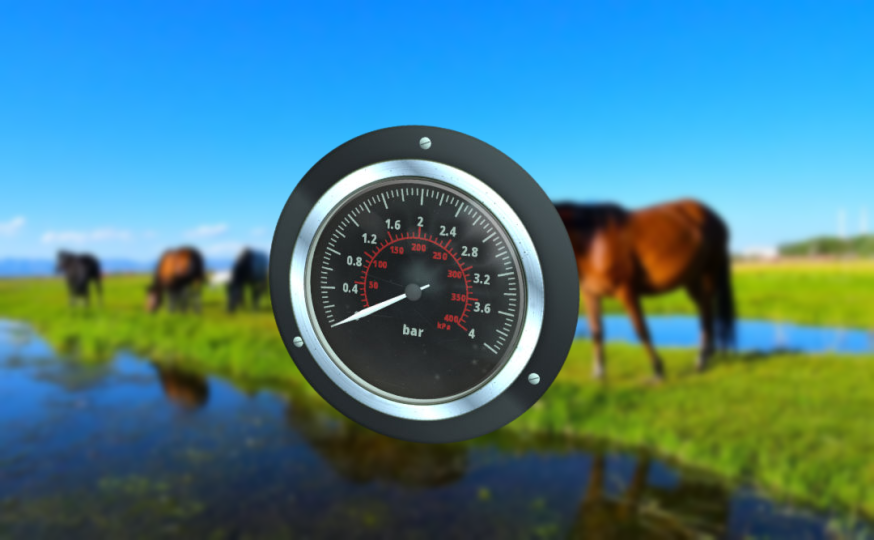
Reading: 0 bar
